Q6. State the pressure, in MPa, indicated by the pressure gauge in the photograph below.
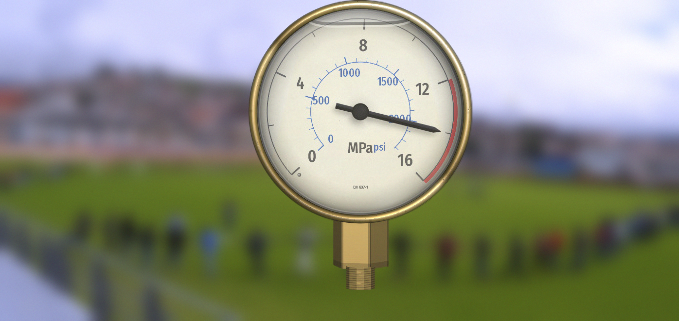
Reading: 14 MPa
